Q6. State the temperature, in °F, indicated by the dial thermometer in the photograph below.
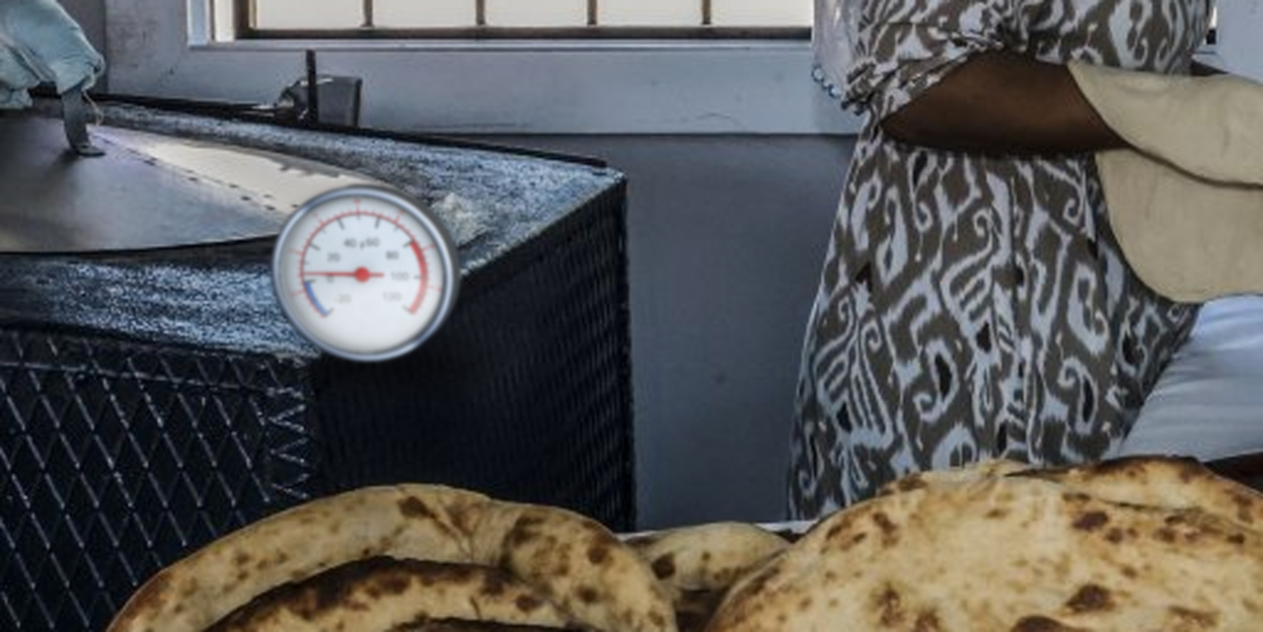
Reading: 5 °F
